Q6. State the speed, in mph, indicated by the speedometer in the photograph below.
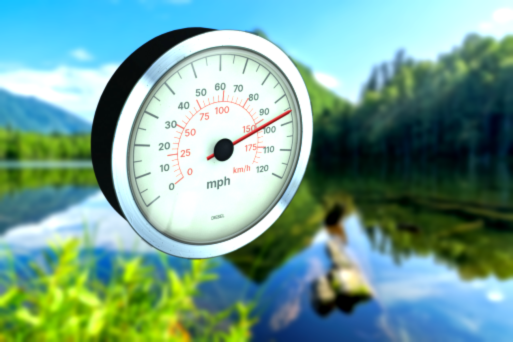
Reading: 95 mph
